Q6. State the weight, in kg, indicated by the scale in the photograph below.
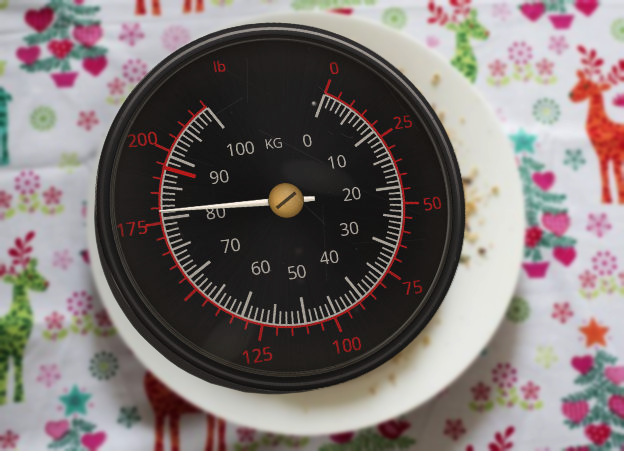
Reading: 81 kg
